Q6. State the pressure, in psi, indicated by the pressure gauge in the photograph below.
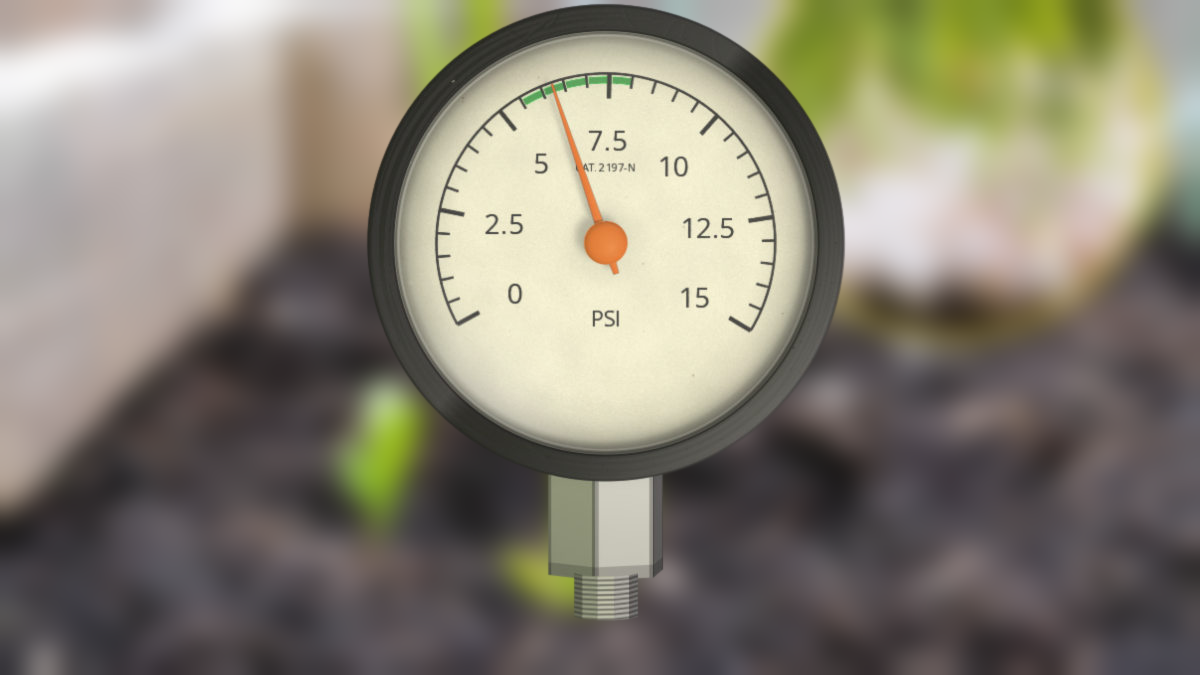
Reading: 6.25 psi
